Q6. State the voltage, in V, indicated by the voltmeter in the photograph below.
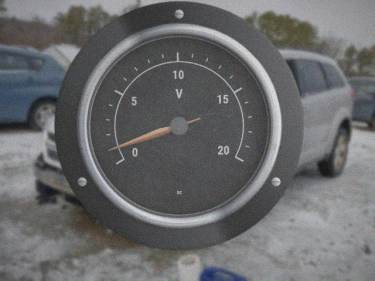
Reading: 1 V
